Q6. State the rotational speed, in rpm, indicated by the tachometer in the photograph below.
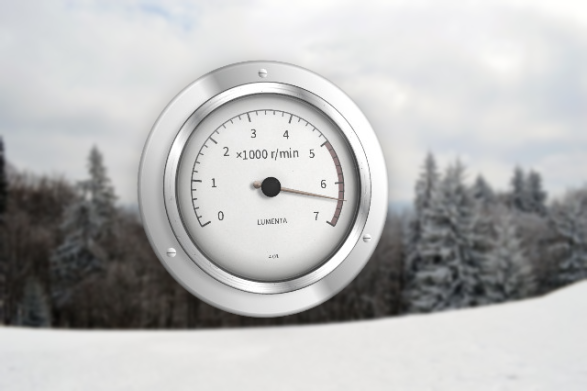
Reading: 6400 rpm
